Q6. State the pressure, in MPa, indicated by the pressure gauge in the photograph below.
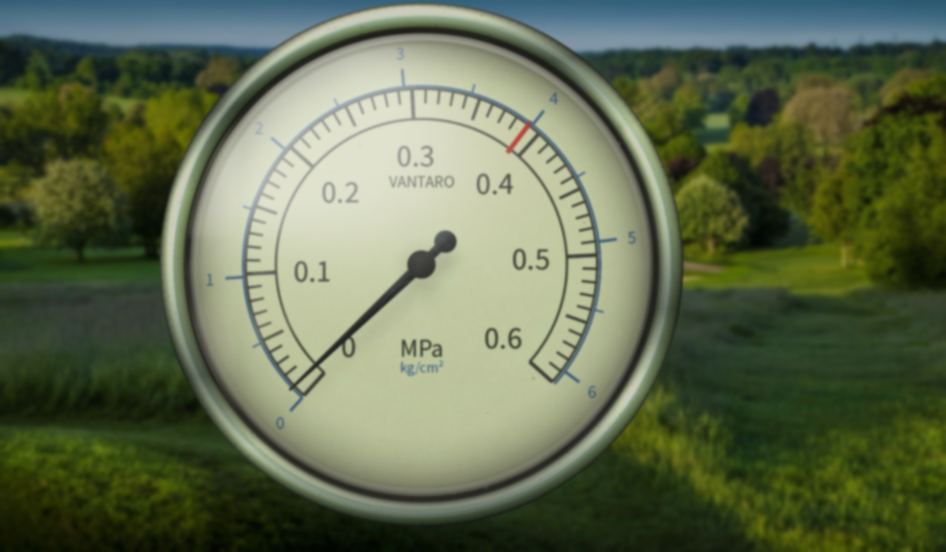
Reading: 0.01 MPa
